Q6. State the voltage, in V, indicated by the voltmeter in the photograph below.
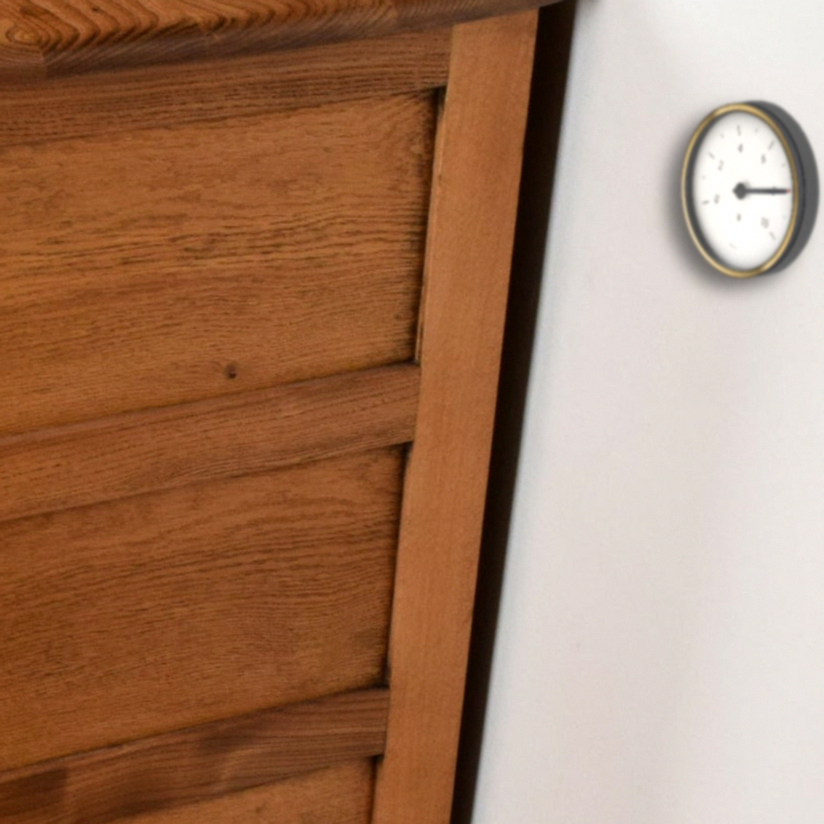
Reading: 8 V
